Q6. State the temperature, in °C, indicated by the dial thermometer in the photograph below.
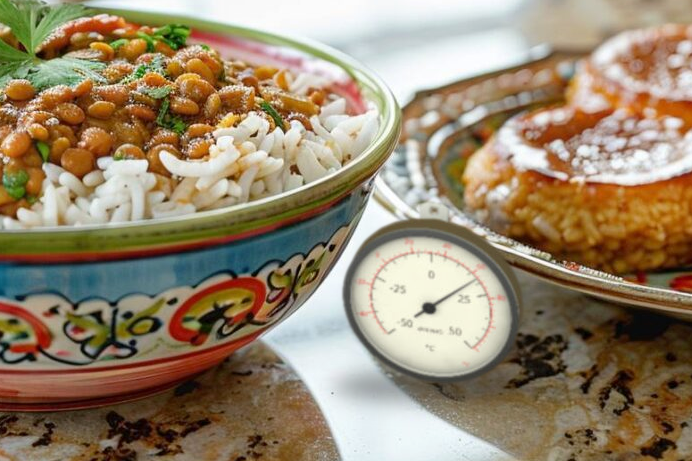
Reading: 17.5 °C
